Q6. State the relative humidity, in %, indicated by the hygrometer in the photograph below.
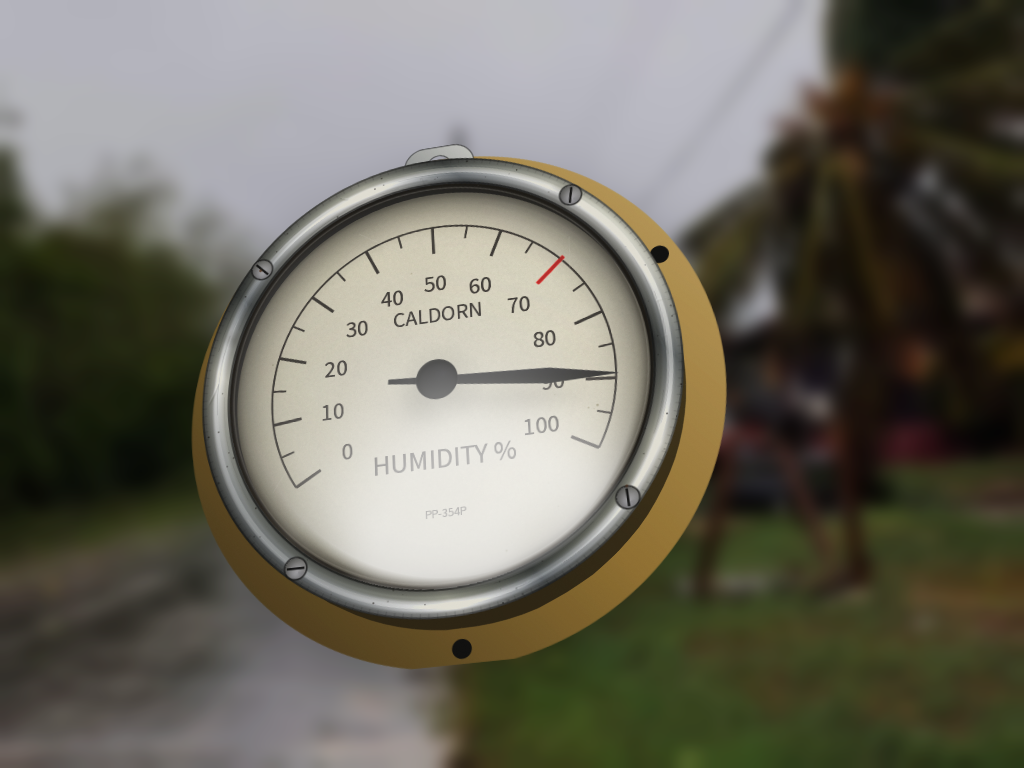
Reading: 90 %
